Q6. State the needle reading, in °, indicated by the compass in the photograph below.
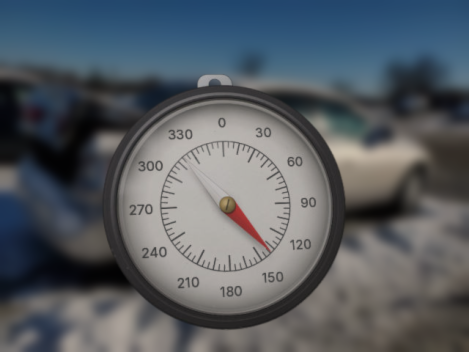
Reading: 140 °
